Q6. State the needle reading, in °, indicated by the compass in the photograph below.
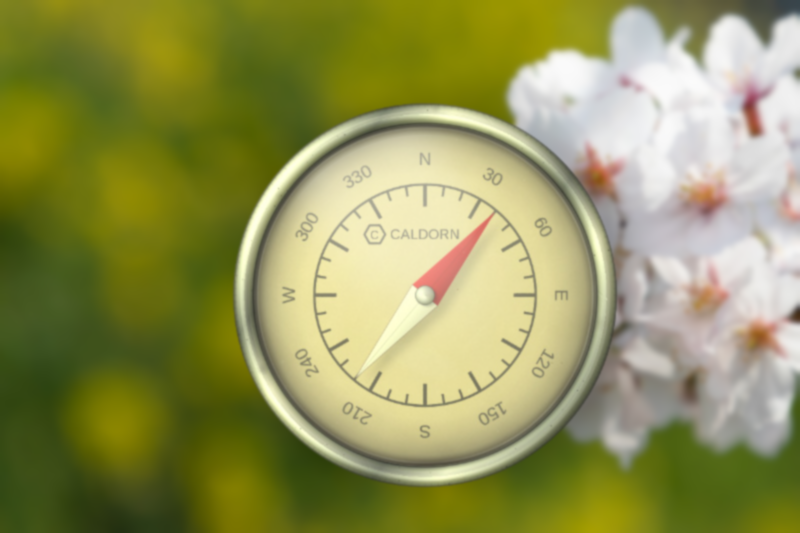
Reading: 40 °
